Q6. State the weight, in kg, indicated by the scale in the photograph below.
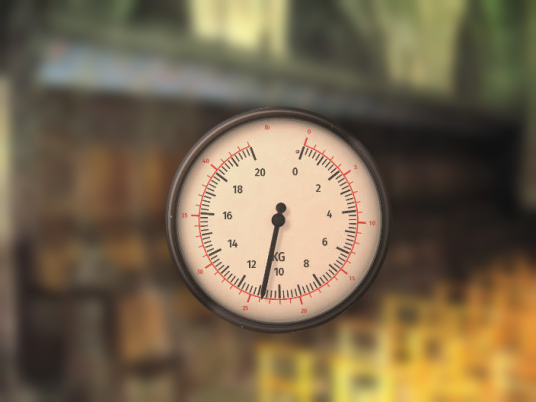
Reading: 10.8 kg
